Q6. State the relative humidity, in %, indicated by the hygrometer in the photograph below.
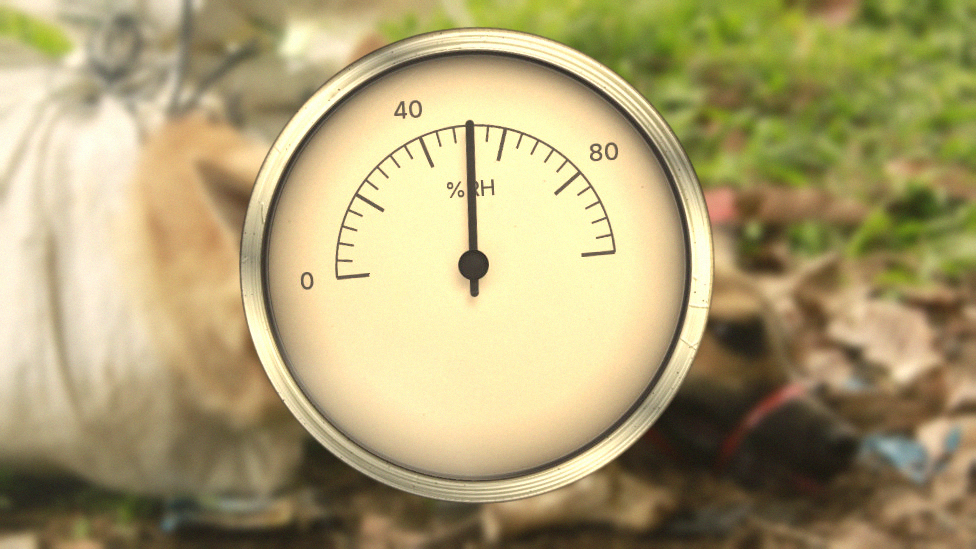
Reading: 52 %
